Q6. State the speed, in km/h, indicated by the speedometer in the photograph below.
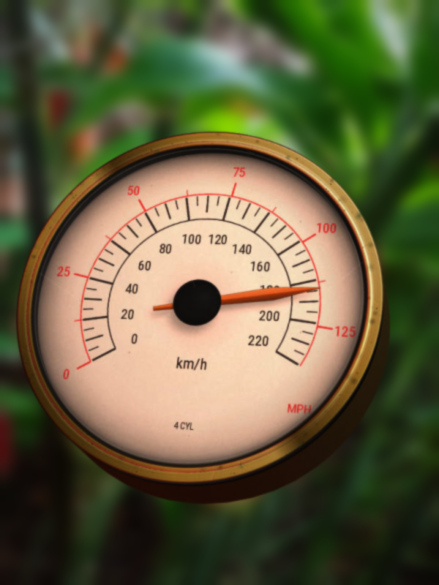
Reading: 185 km/h
